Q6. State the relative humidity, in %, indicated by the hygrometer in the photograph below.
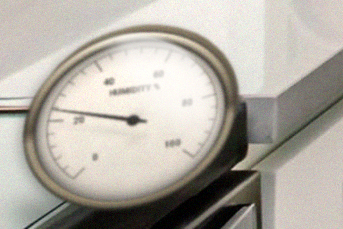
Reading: 24 %
